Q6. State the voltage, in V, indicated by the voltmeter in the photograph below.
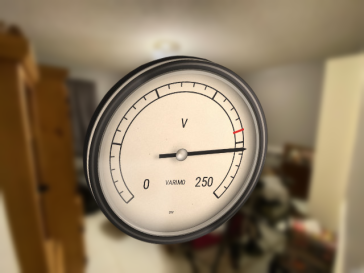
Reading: 205 V
